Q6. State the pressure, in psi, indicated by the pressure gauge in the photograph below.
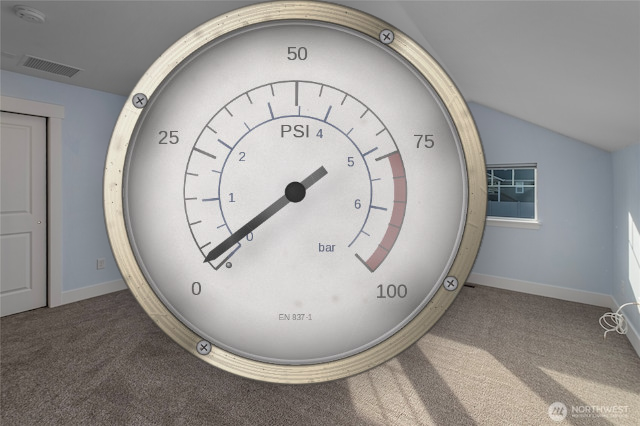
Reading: 2.5 psi
